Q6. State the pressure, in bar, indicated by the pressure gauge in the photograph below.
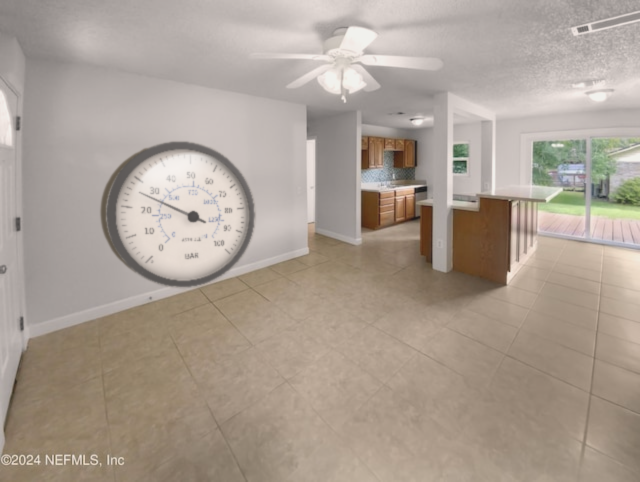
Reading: 26 bar
